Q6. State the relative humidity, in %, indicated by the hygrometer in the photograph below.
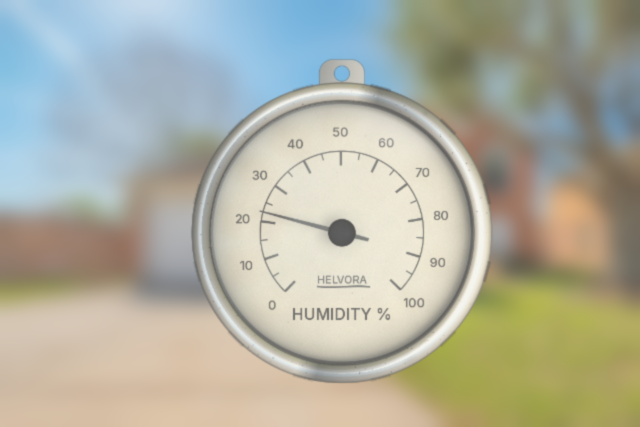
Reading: 22.5 %
